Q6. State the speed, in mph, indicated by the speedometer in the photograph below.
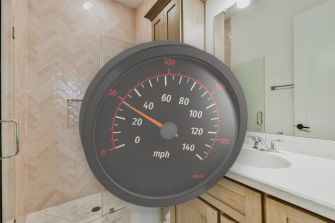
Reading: 30 mph
